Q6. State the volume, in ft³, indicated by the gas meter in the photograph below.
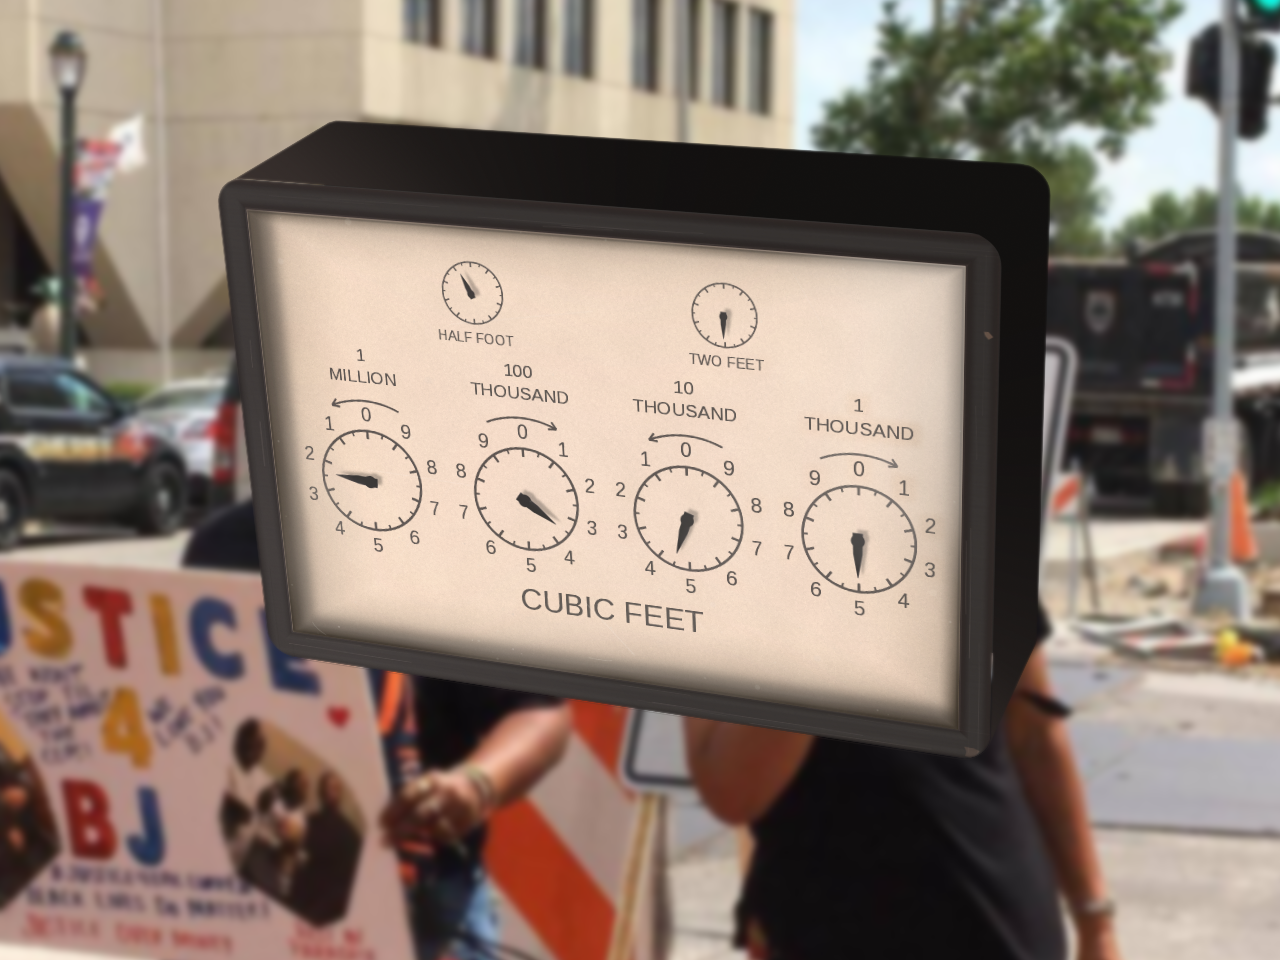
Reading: 234500 ft³
